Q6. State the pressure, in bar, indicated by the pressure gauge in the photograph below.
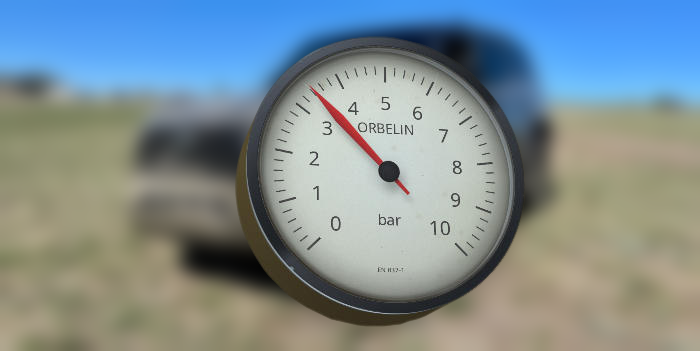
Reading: 3.4 bar
